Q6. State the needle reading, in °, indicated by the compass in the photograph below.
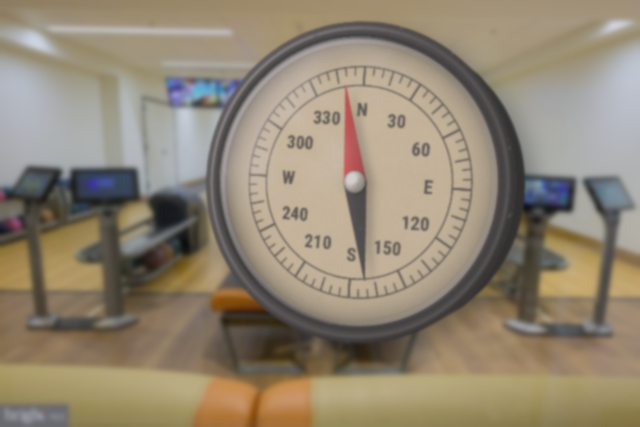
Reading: 350 °
